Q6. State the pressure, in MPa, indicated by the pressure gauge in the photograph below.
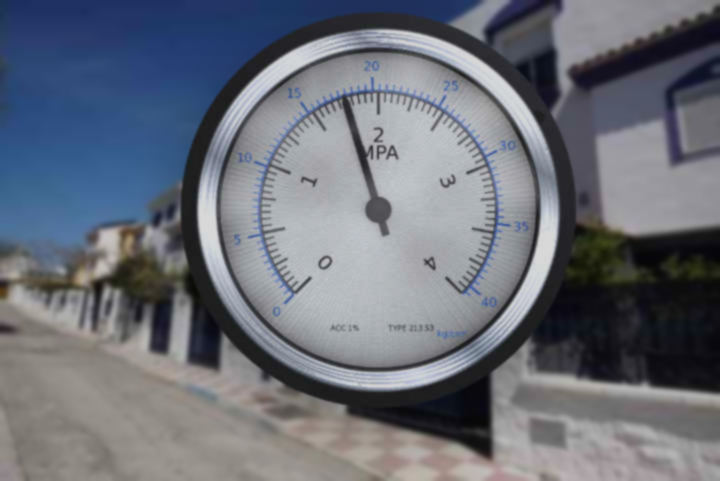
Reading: 1.75 MPa
